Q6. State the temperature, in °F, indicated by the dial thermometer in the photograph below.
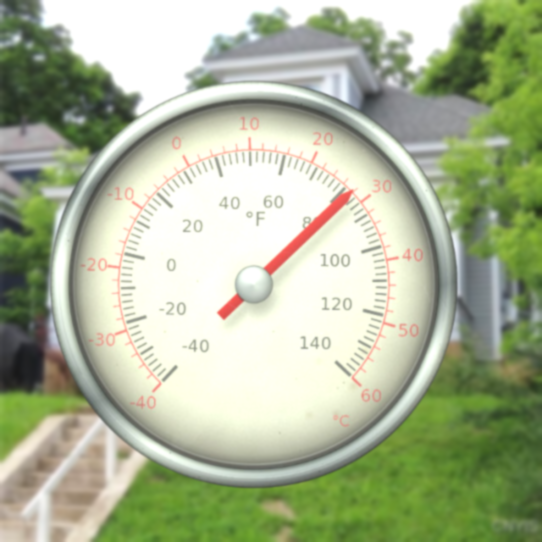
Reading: 82 °F
